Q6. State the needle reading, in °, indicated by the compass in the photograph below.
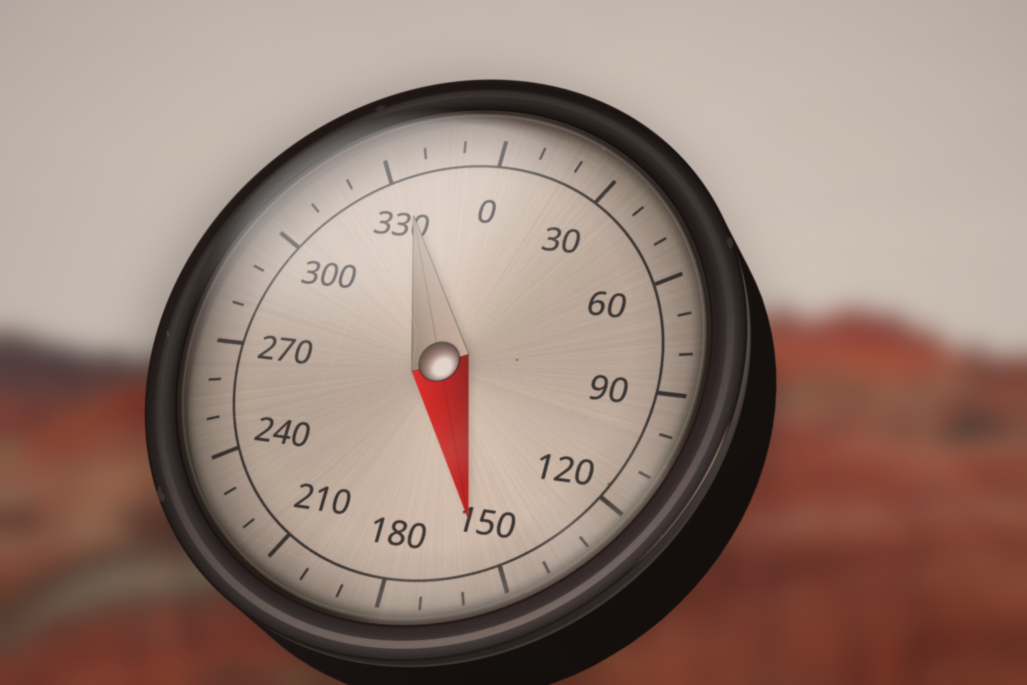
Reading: 155 °
